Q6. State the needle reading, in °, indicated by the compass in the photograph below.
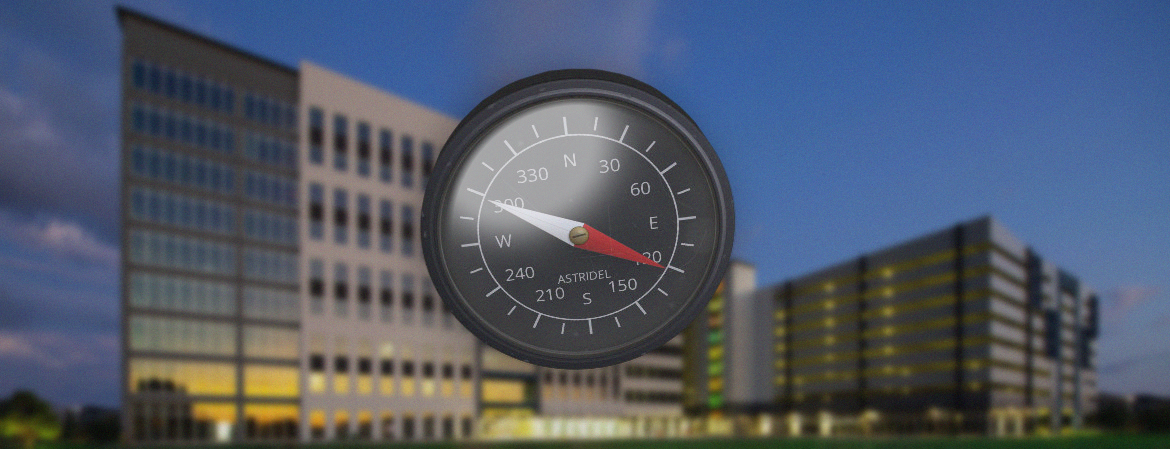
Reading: 120 °
